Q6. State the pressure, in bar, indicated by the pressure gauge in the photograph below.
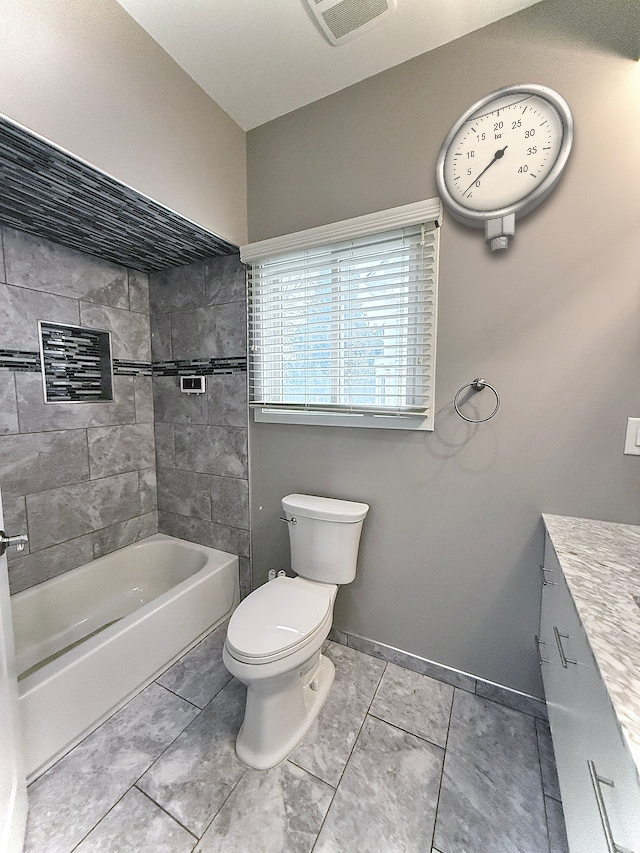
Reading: 1 bar
